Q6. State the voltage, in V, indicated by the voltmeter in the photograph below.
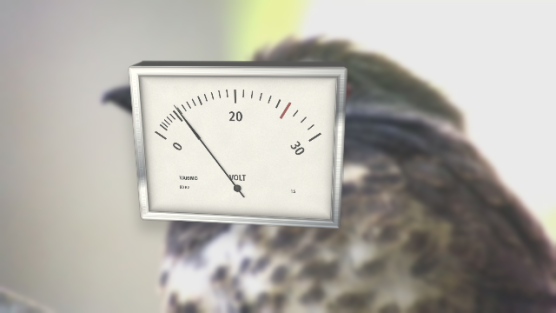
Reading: 11 V
